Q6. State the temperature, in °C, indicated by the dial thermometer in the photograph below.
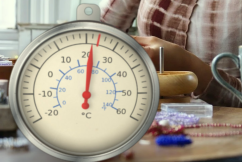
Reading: 22 °C
